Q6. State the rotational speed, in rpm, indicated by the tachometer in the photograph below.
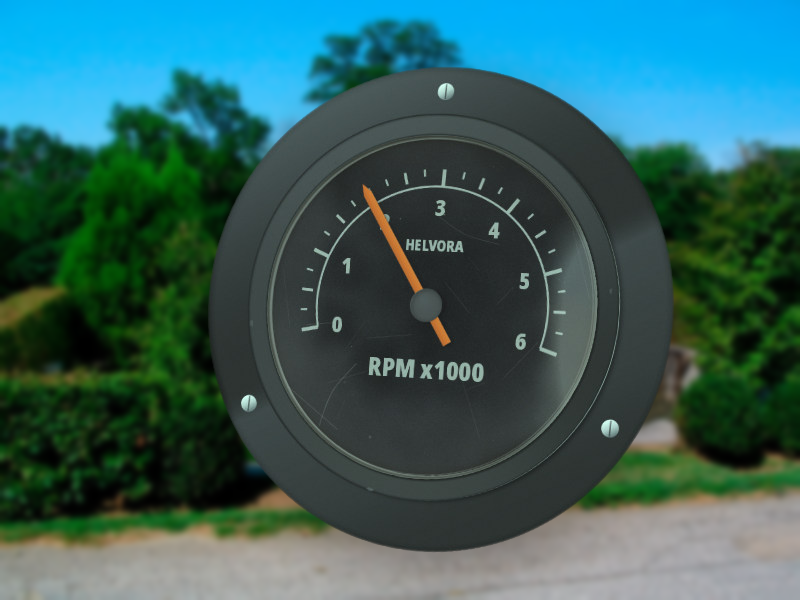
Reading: 2000 rpm
